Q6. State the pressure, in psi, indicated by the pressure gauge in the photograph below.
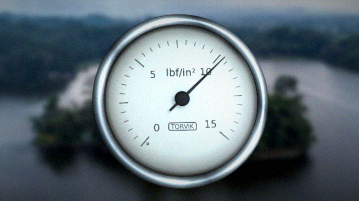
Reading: 10.25 psi
